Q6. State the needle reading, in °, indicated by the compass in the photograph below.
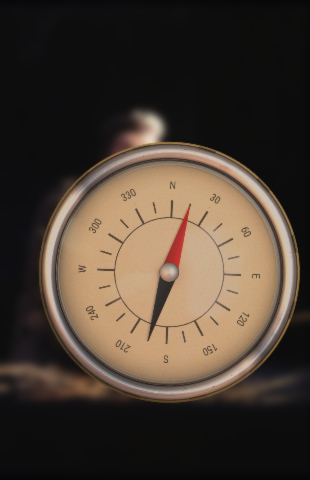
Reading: 15 °
